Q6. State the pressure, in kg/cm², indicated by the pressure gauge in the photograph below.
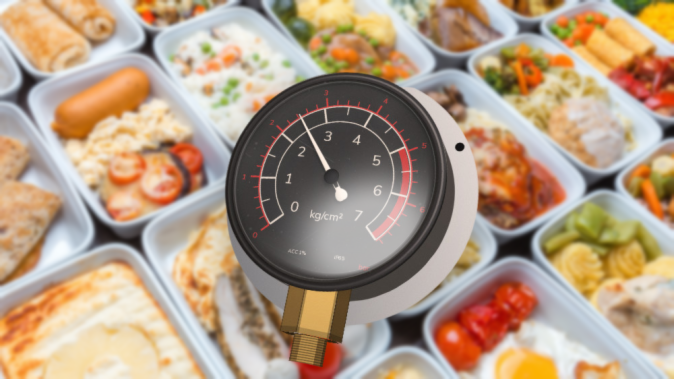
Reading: 2.5 kg/cm²
